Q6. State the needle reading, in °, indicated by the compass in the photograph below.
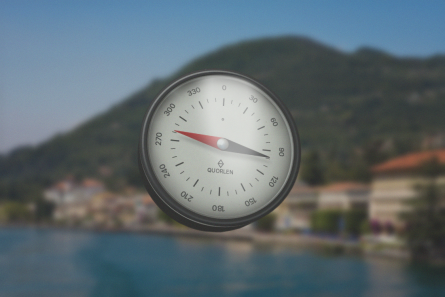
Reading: 280 °
